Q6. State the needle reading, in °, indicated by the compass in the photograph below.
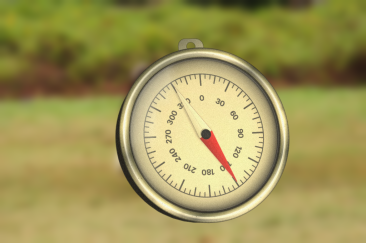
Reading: 150 °
